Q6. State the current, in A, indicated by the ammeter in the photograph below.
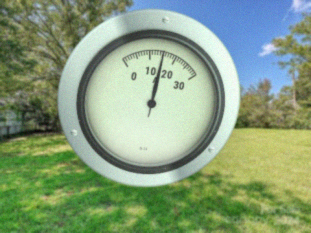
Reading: 15 A
